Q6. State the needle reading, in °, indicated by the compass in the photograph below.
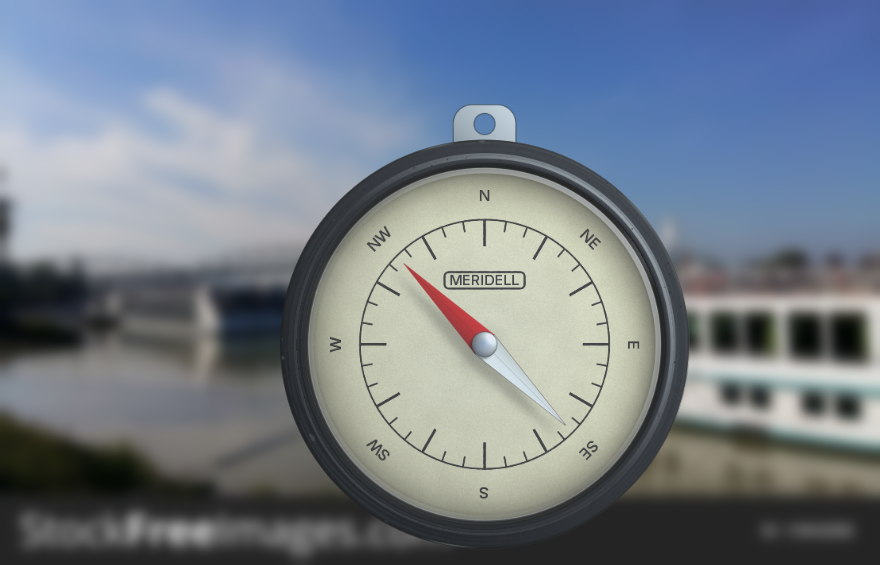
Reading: 315 °
